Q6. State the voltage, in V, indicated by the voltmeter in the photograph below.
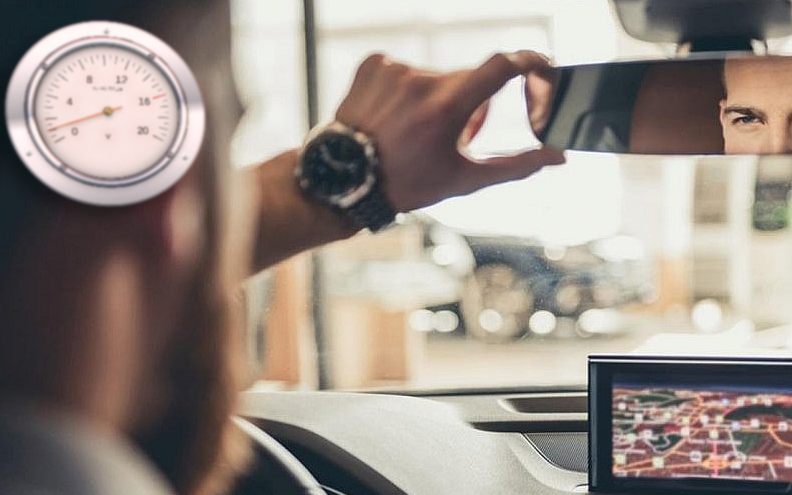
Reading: 1 V
